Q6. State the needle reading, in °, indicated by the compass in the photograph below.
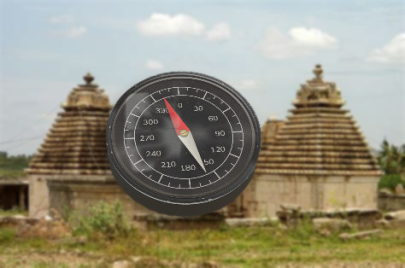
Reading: 340 °
